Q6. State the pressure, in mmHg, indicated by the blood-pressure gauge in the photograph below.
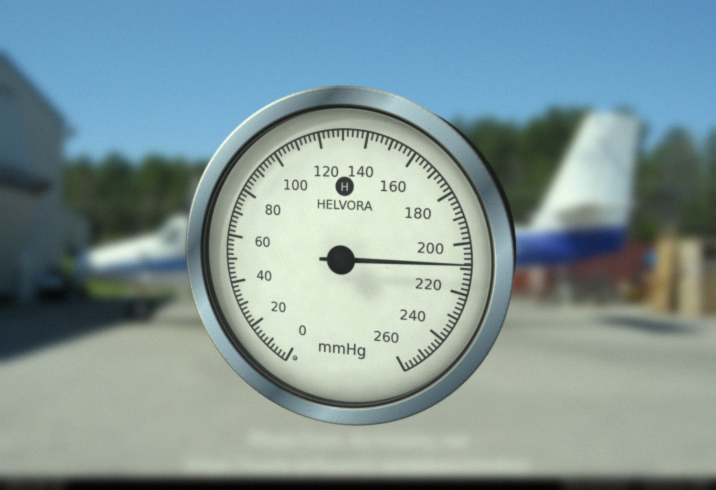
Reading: 208 mmHg
